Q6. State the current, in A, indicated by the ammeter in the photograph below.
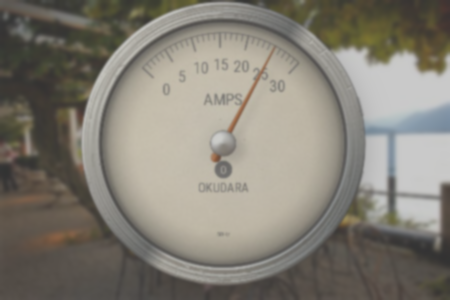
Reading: 25 A
